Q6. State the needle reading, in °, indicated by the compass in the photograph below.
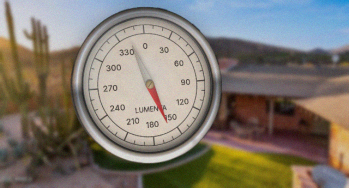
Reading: 160 °
